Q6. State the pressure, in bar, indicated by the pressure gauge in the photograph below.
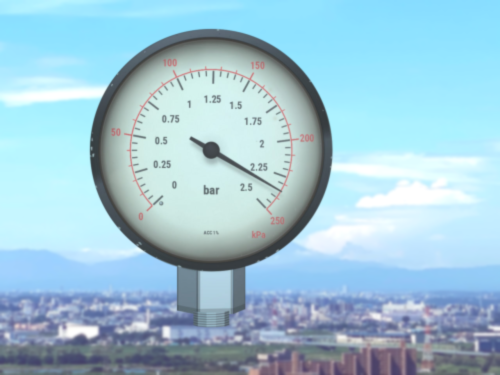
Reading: 2.35 bar
